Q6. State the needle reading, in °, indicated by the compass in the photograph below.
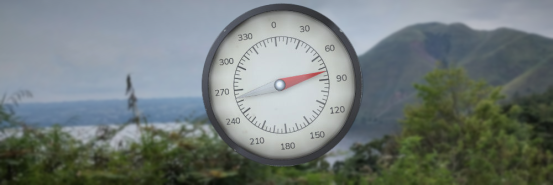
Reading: 80 °
